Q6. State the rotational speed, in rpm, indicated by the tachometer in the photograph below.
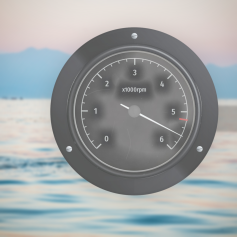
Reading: 5600 rpm
